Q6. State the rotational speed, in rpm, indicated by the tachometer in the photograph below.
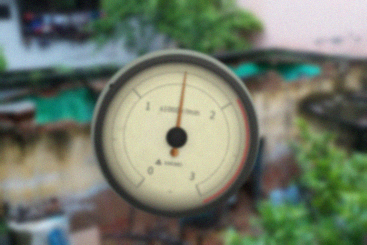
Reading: 1500 rpm
